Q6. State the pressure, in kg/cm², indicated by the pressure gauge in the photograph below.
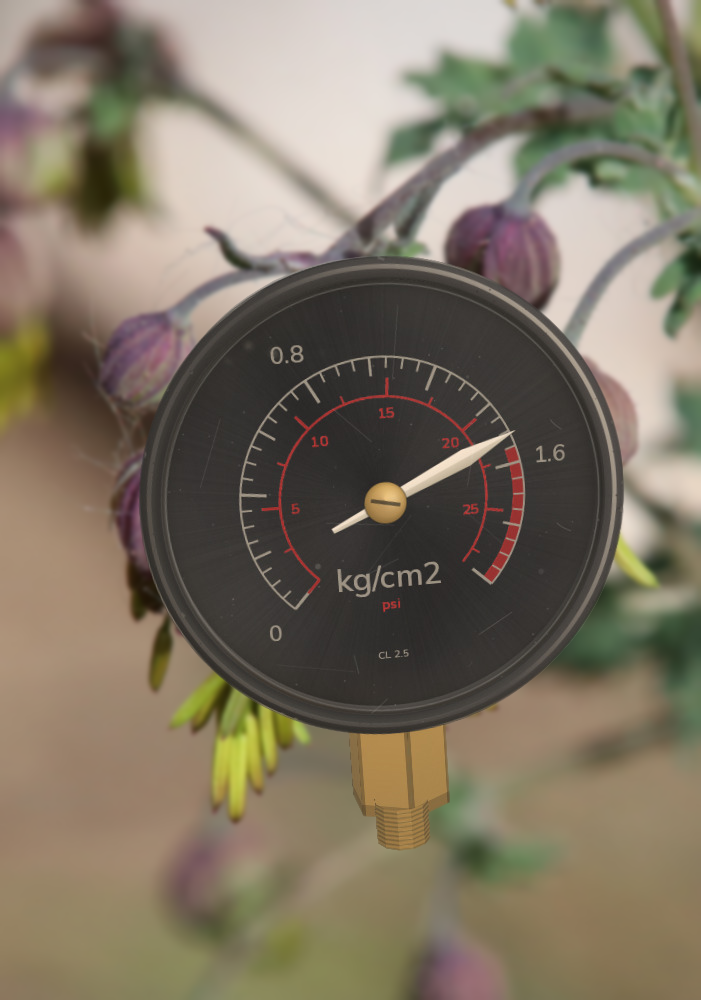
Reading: 1.5 kg/cm²
